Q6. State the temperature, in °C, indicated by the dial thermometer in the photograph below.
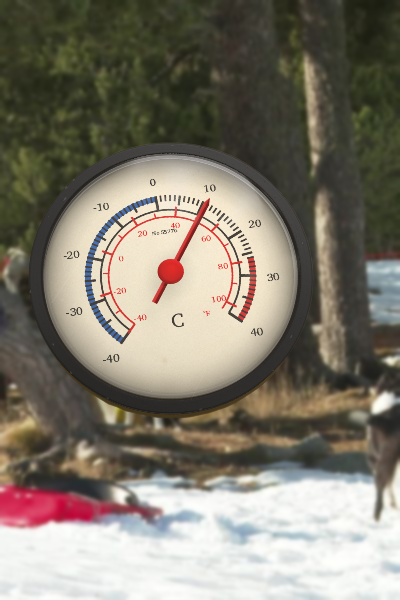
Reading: 11 °C
